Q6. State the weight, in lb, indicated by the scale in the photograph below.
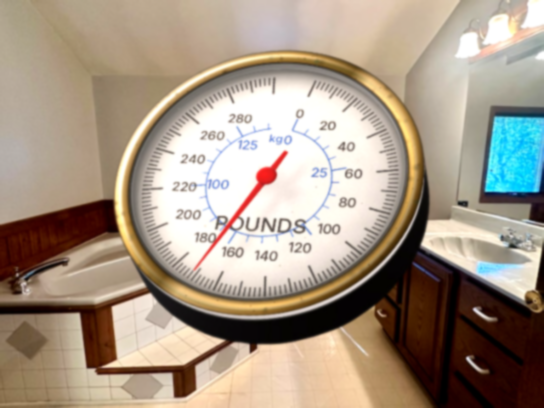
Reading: 170 lb
